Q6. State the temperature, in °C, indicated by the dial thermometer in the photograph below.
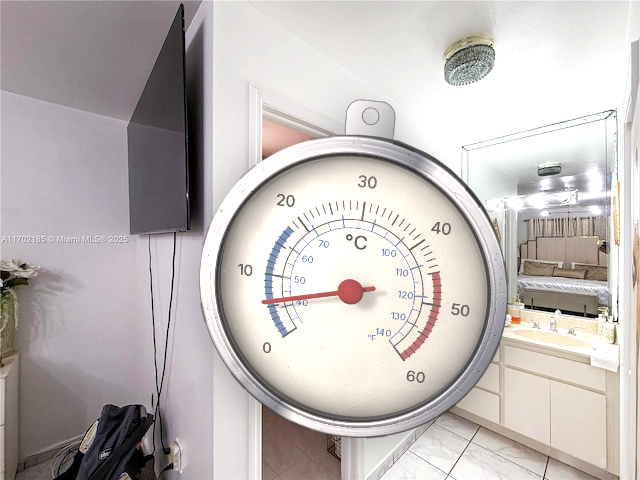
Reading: 6 °C
